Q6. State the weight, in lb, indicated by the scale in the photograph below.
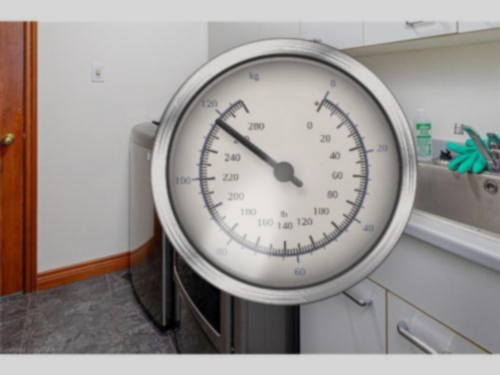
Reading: 260 lb
